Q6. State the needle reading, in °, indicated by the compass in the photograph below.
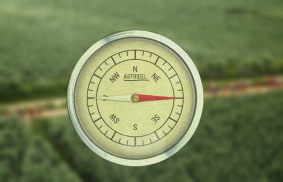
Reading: 90 °
